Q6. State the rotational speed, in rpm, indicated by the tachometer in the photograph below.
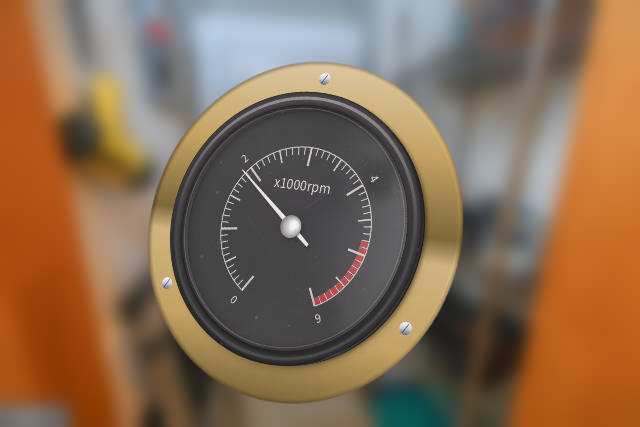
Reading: 1900 rpm
